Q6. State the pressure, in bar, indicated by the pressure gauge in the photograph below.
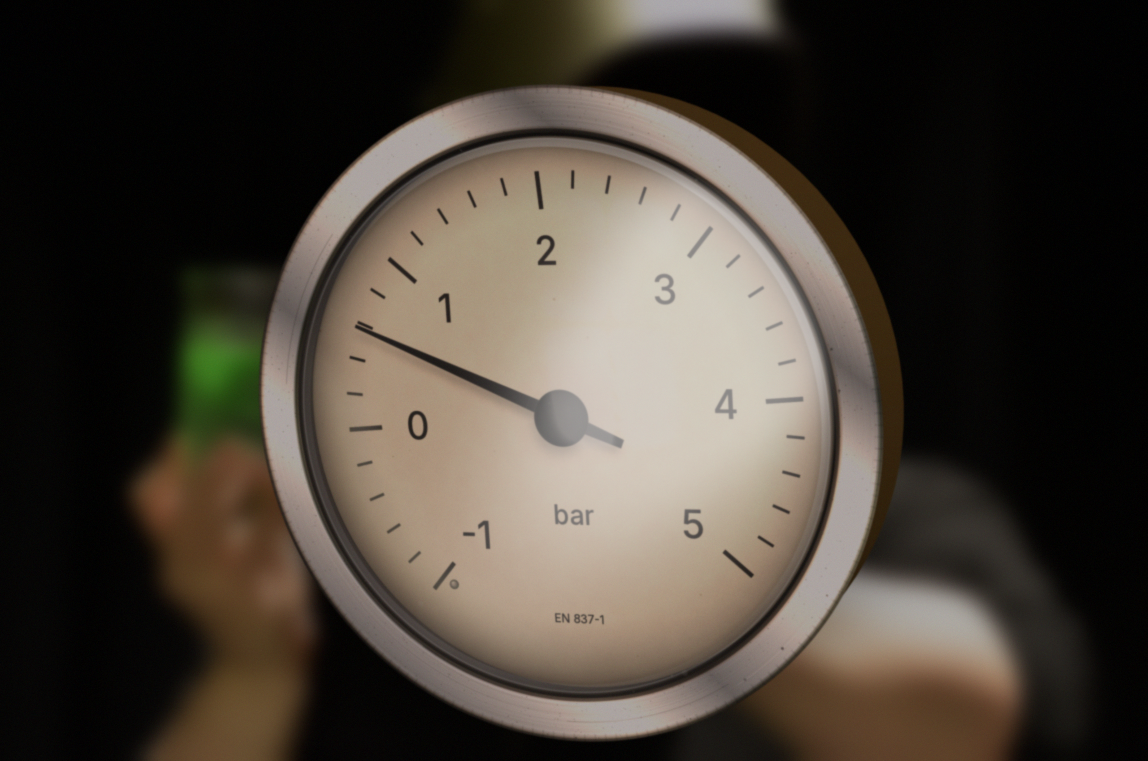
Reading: 0.6 bar
